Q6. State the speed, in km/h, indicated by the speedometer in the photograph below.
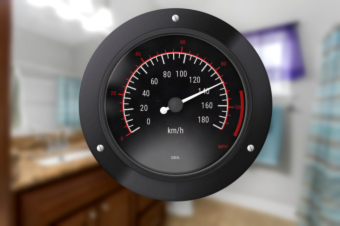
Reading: 140 km/h
